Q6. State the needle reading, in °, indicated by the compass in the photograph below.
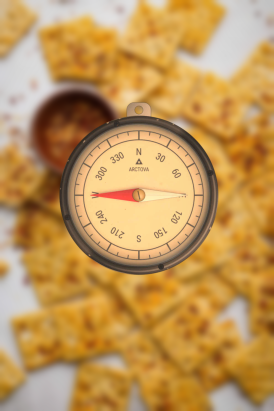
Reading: 270 °
